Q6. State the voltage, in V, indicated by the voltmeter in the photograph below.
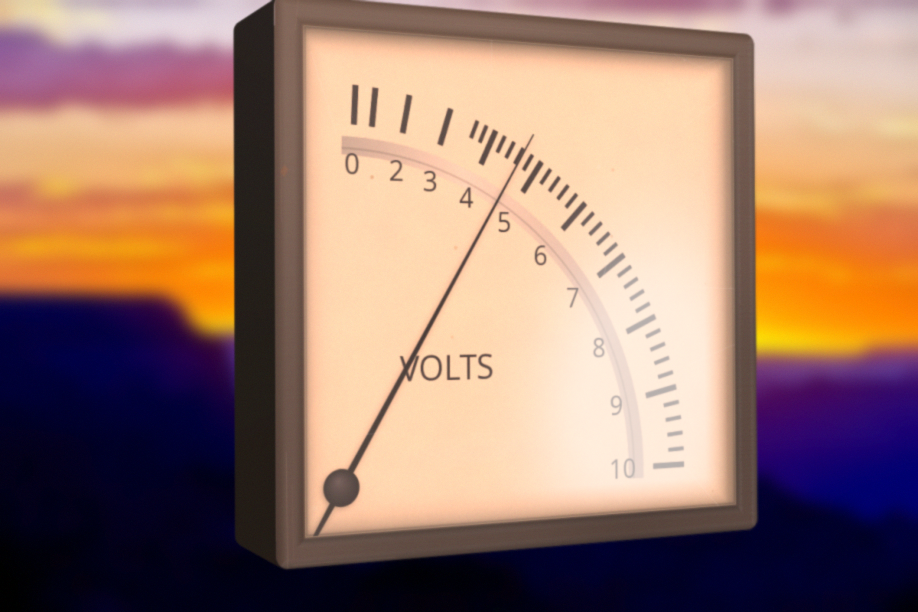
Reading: 4.6 V
